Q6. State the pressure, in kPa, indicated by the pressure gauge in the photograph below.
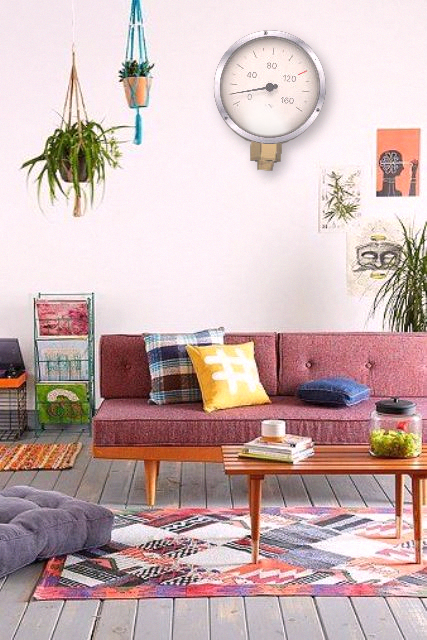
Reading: 10 kPa
